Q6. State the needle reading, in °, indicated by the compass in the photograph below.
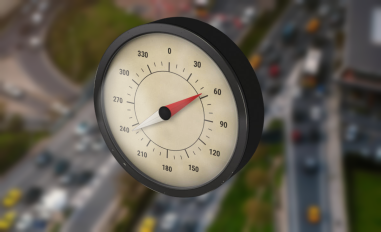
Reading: 55 °
